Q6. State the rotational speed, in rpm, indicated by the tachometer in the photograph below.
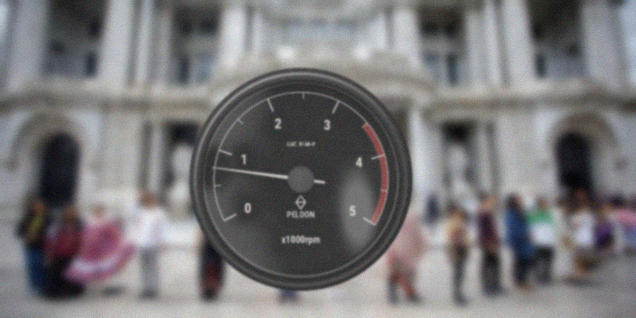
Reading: 750 rpm
